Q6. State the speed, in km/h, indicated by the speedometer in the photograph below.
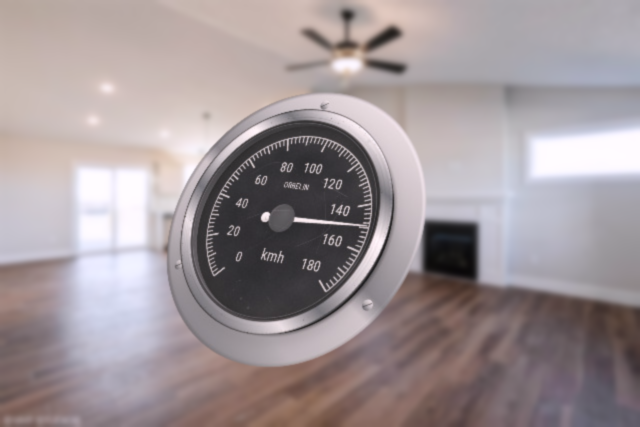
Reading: 150 km/h
